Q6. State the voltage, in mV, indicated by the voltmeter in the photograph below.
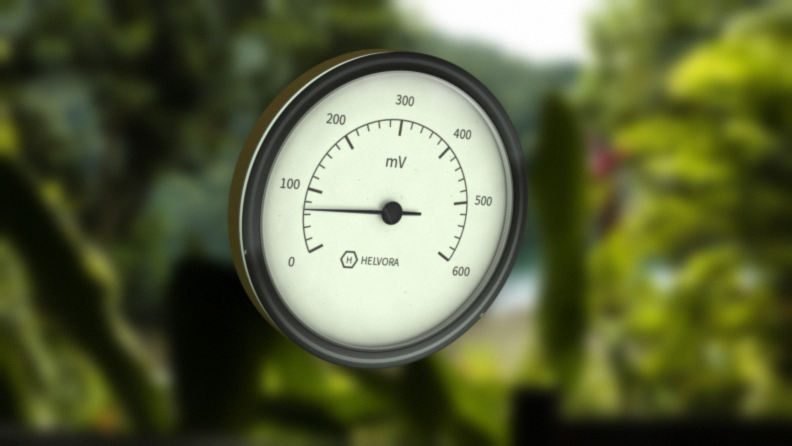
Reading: 70 mV
